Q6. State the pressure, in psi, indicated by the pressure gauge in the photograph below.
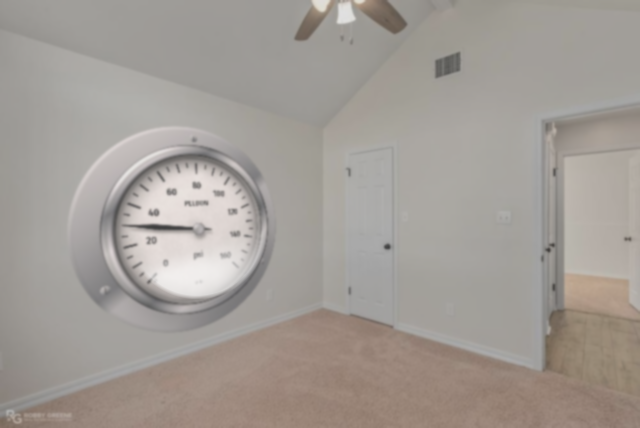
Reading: 30 psi
